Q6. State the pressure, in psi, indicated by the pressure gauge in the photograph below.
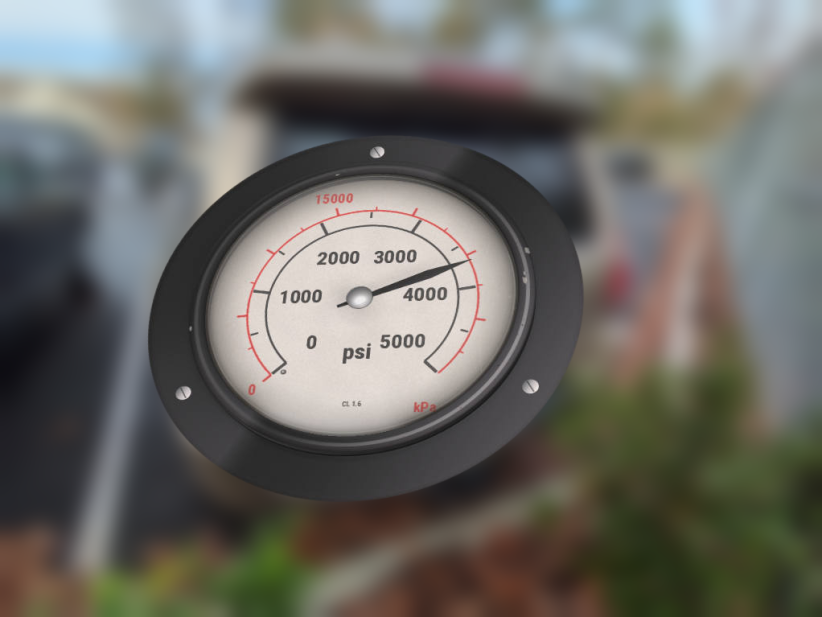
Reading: 3750 psi
